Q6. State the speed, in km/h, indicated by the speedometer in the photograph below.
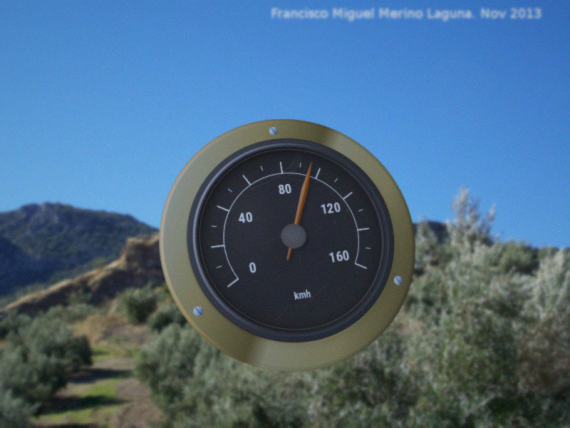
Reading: 95 km/h
